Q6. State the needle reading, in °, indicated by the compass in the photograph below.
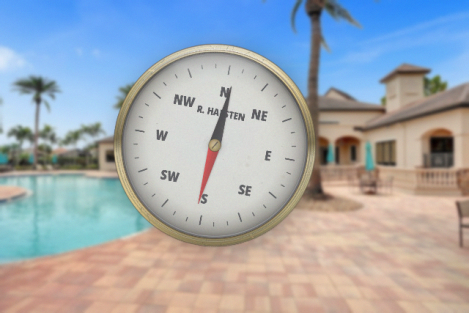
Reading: 185 °
